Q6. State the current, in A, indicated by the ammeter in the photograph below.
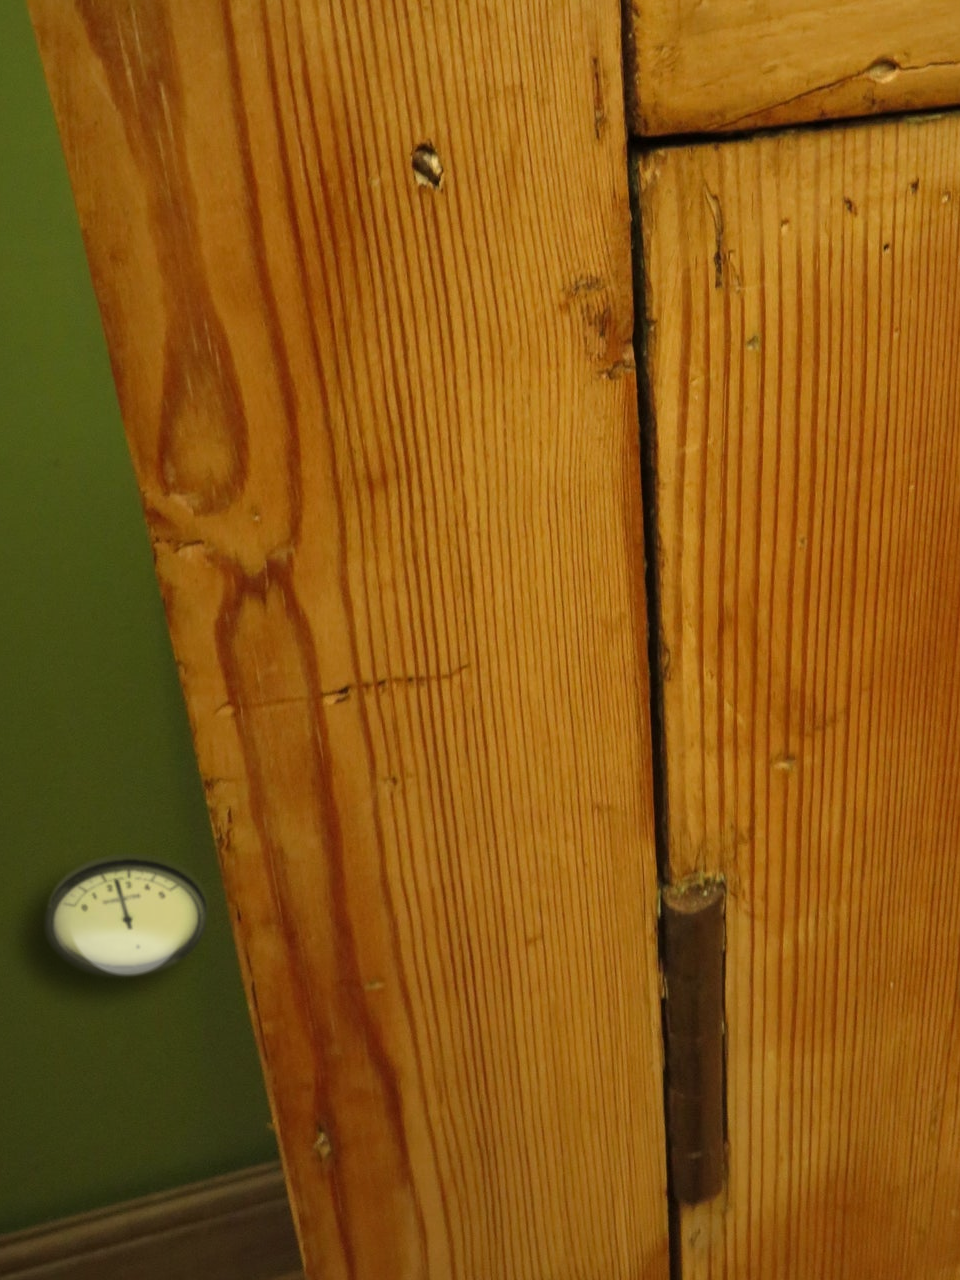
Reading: 2.5 A
